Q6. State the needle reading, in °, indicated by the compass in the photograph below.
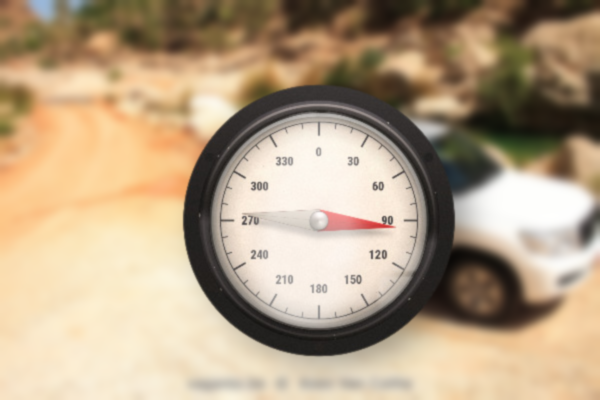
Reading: 95 °
